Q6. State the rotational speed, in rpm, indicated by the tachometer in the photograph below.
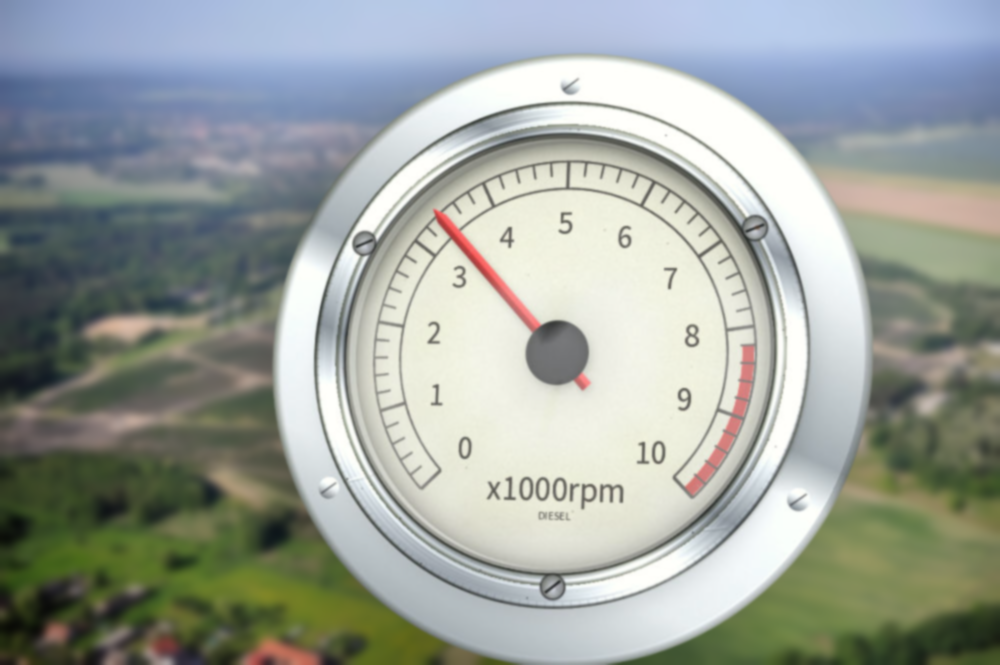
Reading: 3400 rpm
